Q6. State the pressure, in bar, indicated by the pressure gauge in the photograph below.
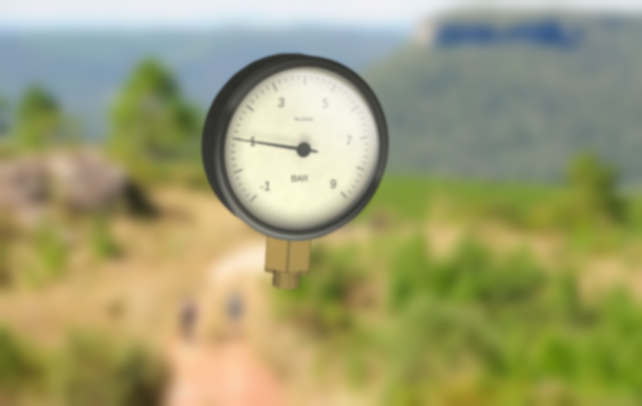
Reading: 1 bar
